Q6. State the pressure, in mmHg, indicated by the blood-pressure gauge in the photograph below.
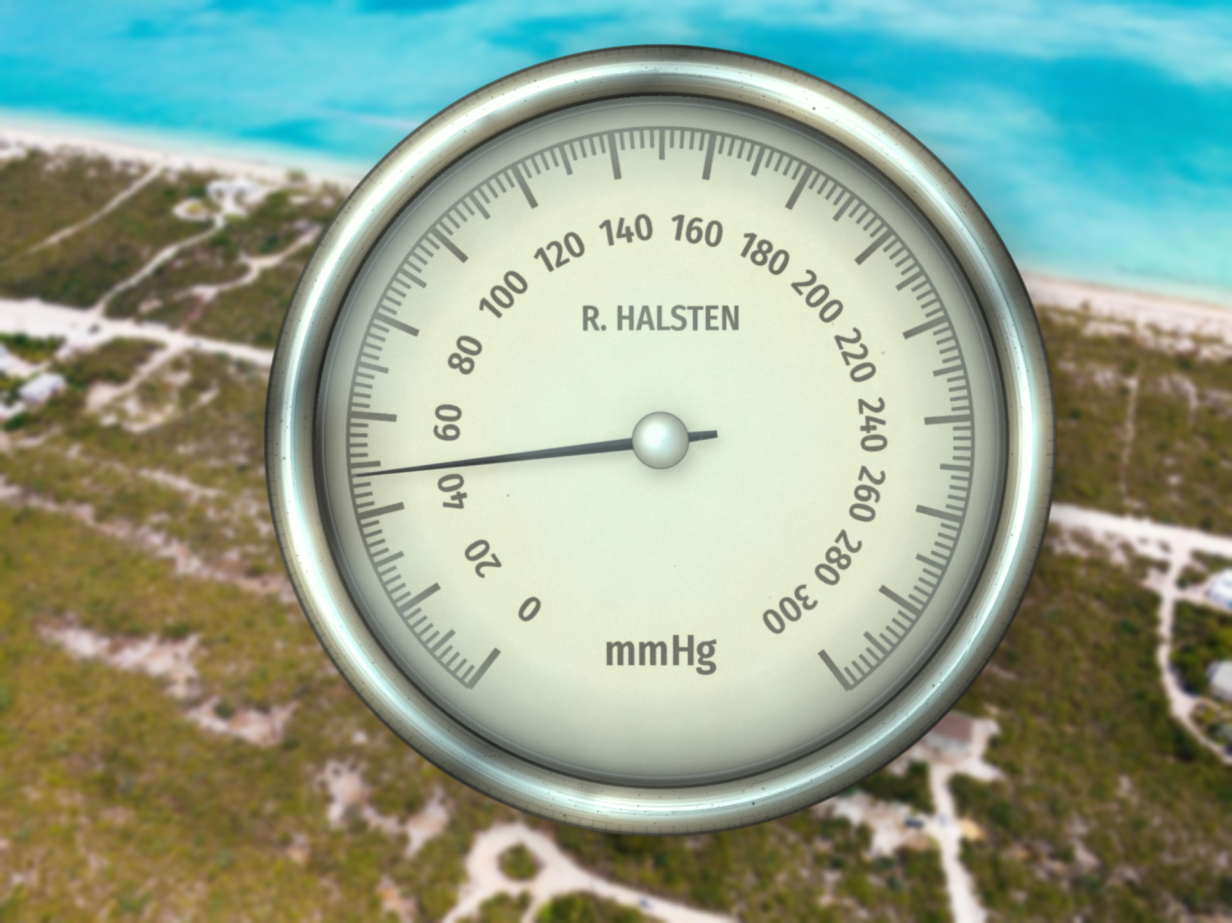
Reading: 48 mmHg
